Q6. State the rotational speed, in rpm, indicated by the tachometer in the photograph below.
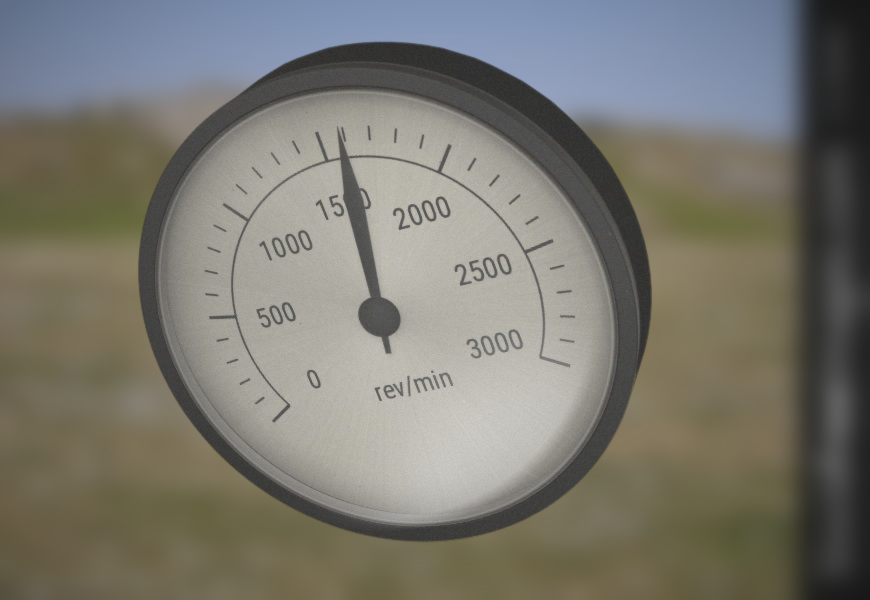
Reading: 1600 rpm
